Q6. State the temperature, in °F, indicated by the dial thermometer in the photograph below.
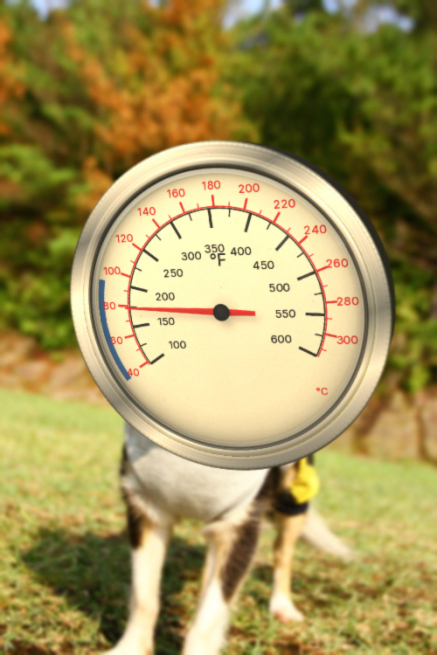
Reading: 175 °F
